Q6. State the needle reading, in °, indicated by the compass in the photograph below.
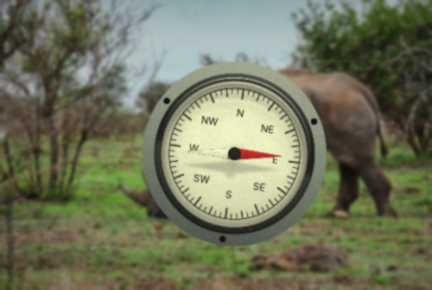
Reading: 85 °
